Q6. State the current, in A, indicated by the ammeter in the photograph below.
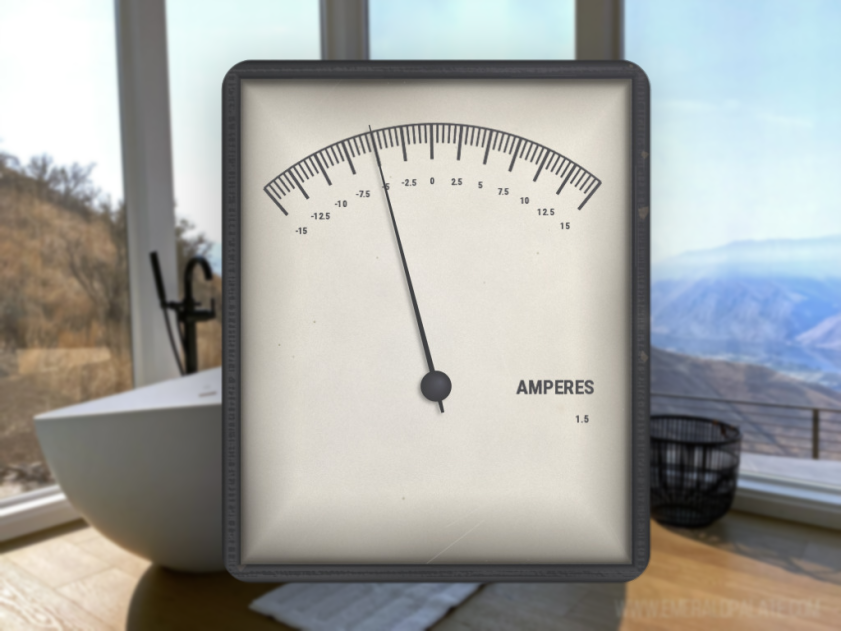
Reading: -5 A
